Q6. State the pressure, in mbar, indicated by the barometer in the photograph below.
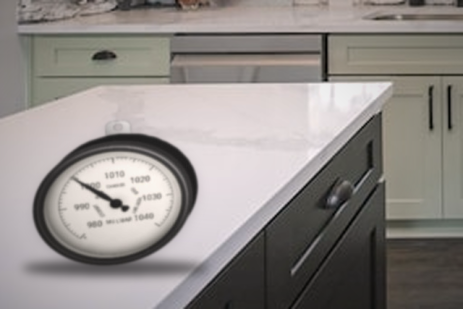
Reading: 1000 mbar
